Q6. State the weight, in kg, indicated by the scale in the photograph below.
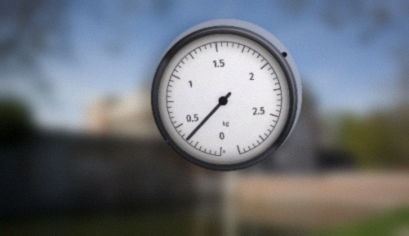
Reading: 0.35 kg
